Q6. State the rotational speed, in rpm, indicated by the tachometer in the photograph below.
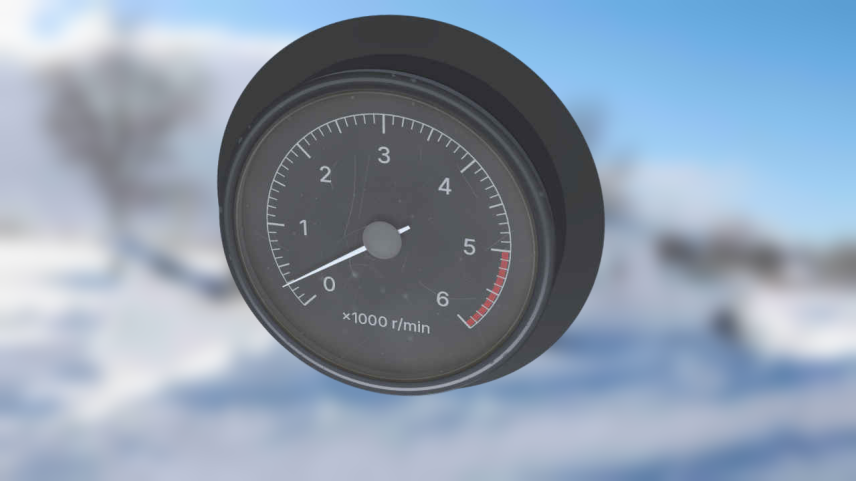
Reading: 300 rpm
